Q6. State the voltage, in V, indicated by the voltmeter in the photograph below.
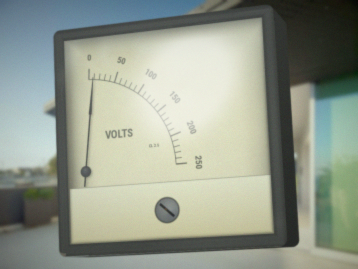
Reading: 10 V
